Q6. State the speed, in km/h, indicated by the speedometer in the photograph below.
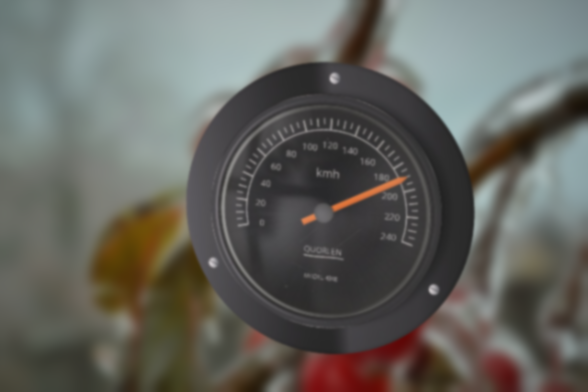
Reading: 190 km/h
